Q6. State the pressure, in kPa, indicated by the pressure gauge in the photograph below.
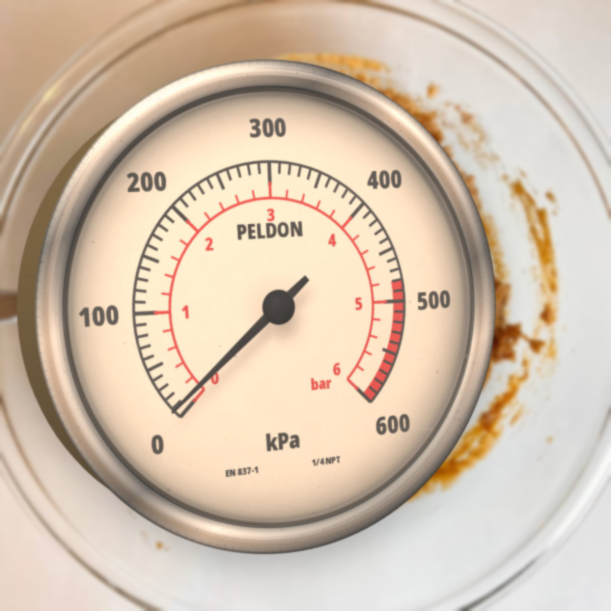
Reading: 10 kPa
